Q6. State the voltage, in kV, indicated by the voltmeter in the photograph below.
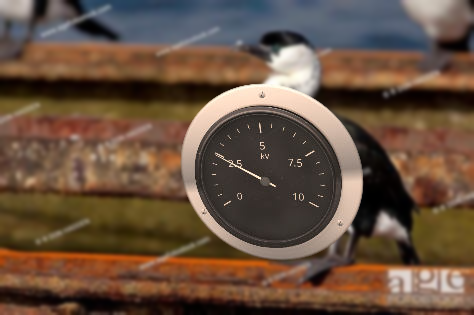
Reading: 2.5 kV
